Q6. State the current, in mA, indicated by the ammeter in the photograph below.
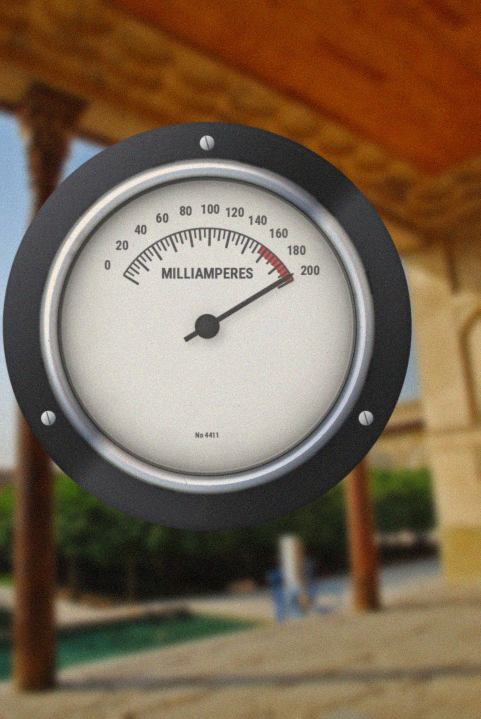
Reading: 195 mA
